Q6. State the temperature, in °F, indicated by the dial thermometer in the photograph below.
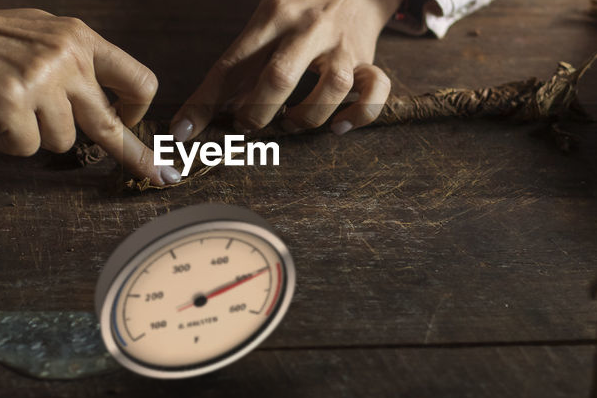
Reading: 500 °F
